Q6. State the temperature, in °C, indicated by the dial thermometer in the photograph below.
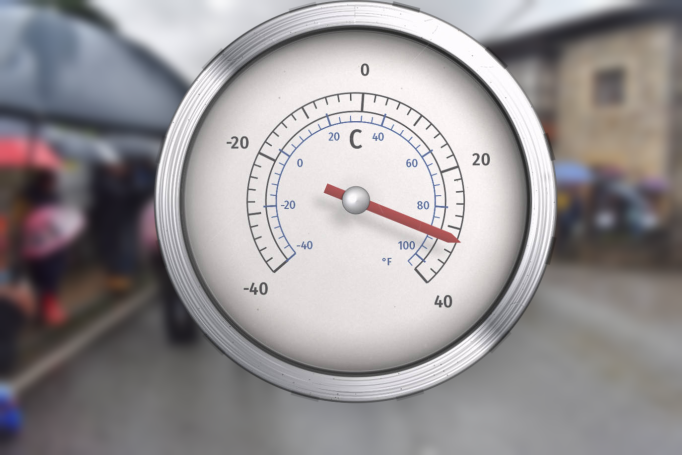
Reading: 32 °C
